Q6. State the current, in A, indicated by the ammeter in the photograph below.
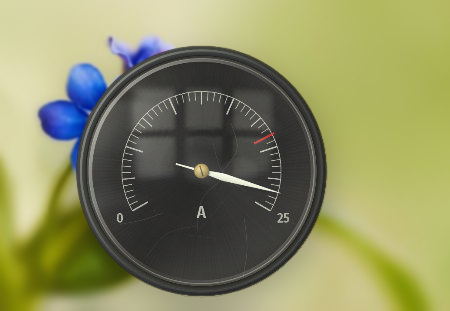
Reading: 23.5 A
